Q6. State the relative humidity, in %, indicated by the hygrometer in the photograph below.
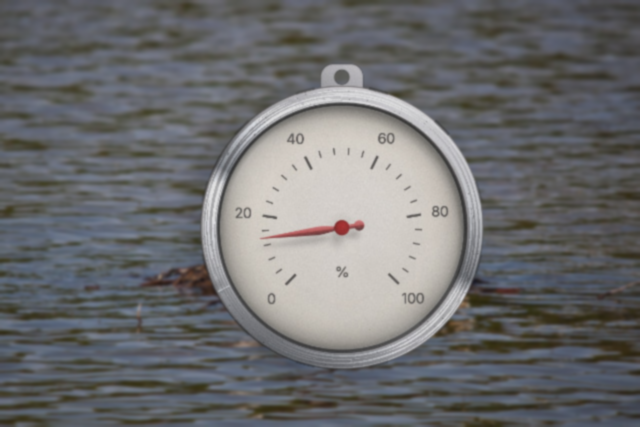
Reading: 14 %
